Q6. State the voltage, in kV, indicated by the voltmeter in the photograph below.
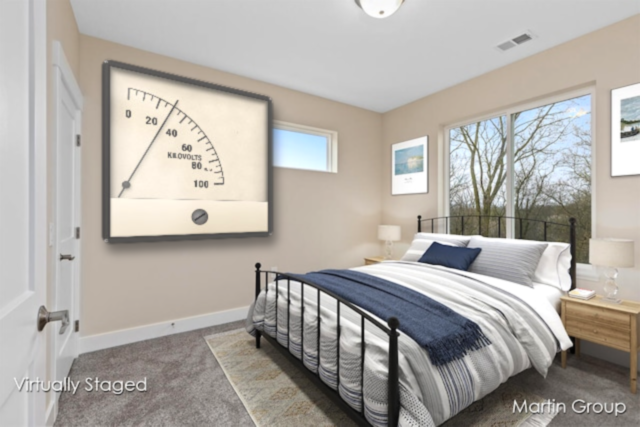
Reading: 30 kV
